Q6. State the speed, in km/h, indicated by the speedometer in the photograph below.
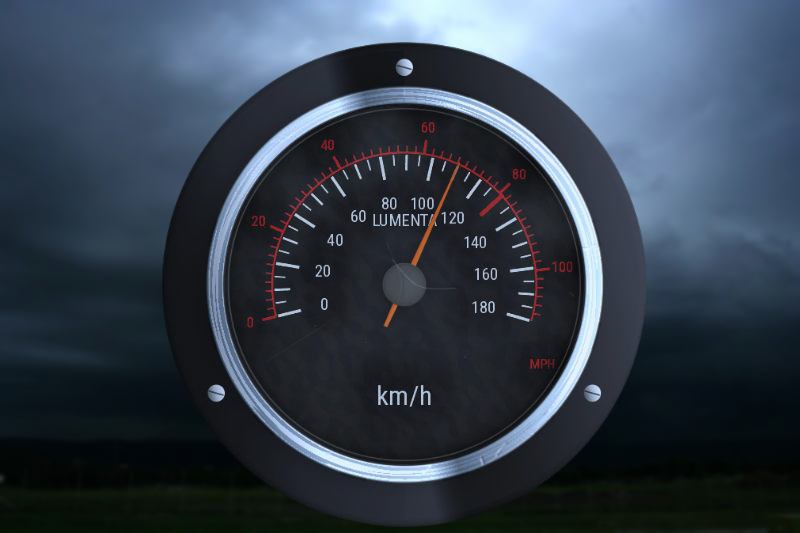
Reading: 110 km/h
